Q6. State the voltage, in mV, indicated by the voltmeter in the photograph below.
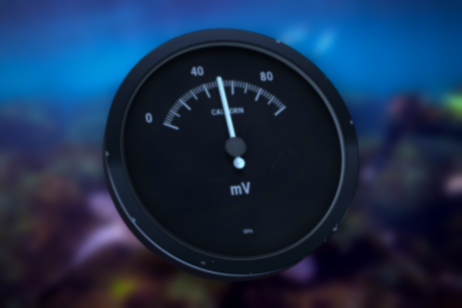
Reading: 50 mV
